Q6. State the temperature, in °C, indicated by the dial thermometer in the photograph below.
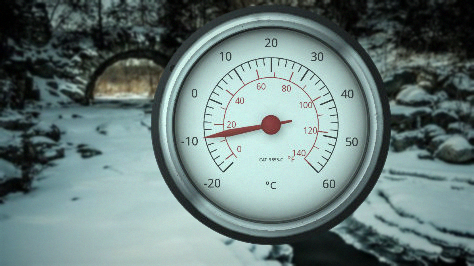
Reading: -10 °C
